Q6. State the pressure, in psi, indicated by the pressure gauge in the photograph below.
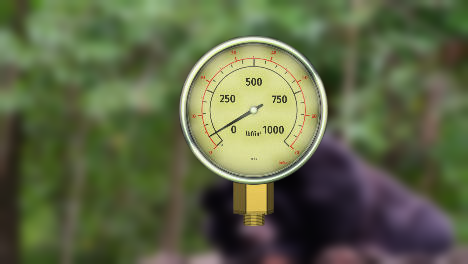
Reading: 50 psi
